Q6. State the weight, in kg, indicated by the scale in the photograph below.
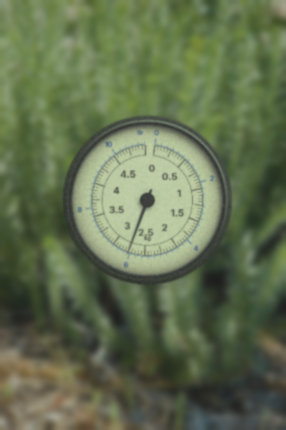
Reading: 2.75 kg
